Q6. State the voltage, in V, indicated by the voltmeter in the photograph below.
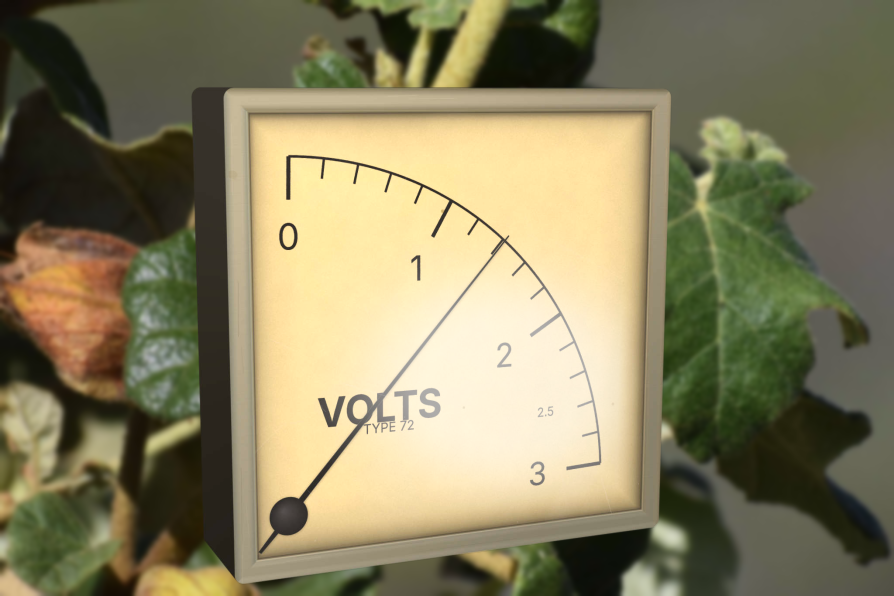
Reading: 1.4 V
